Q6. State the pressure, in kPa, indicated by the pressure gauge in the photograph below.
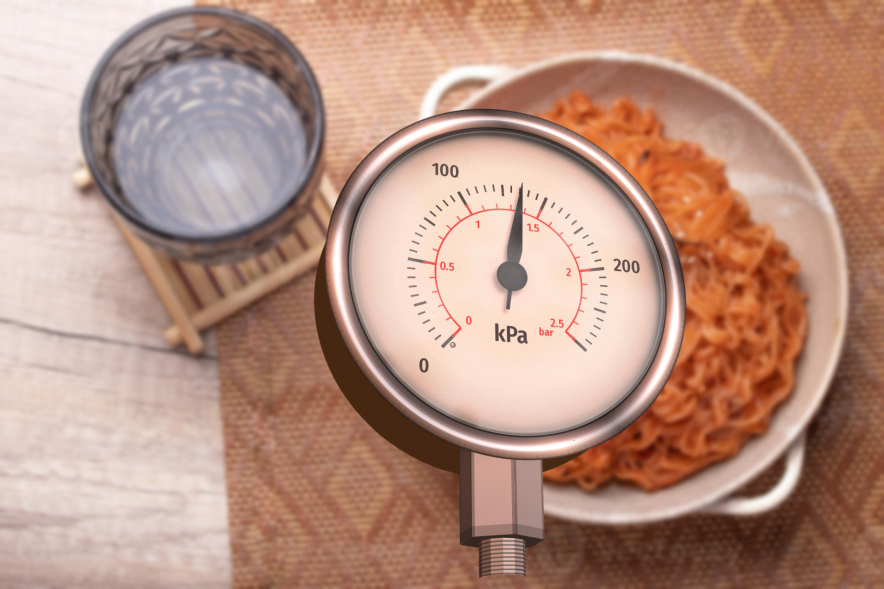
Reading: 135 kPa
